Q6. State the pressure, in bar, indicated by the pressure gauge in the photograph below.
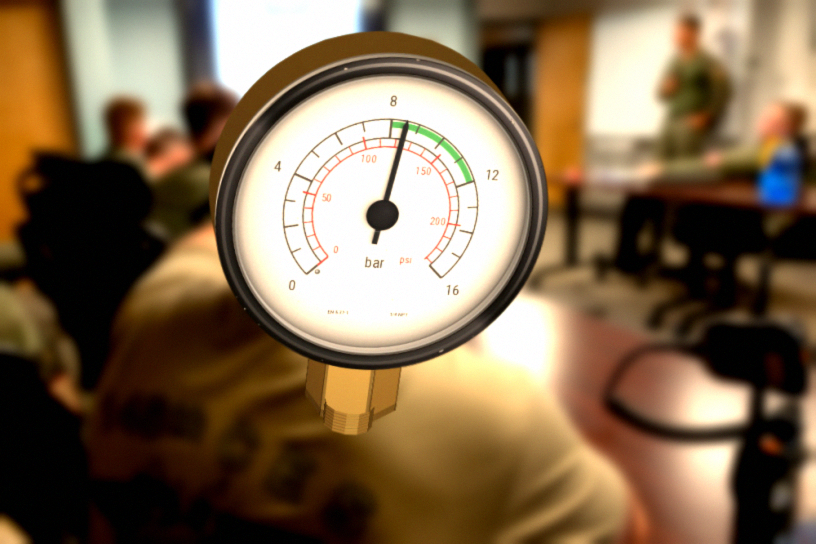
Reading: 8.5 bar
